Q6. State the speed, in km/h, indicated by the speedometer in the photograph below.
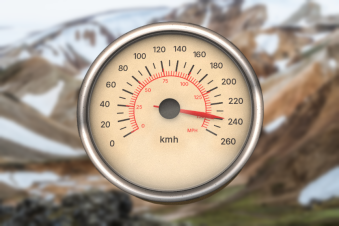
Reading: 240 km/h
